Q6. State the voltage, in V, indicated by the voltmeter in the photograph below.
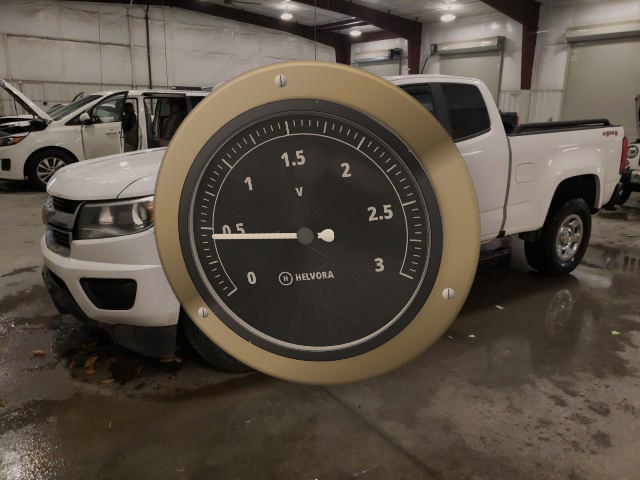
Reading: 0.45 V
